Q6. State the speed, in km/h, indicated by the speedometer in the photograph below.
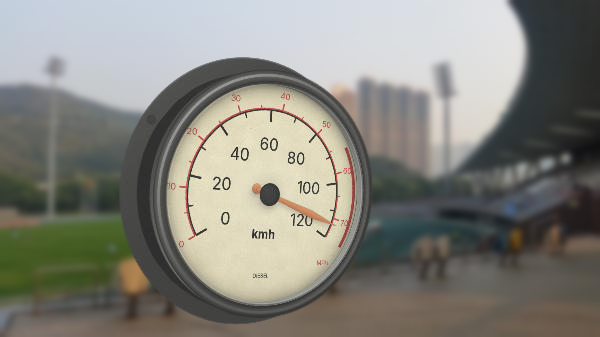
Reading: 115 km/h
